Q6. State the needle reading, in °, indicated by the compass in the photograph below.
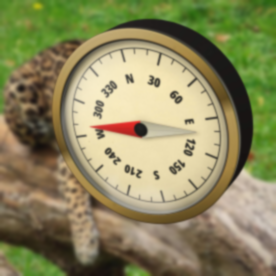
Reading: 280 °
